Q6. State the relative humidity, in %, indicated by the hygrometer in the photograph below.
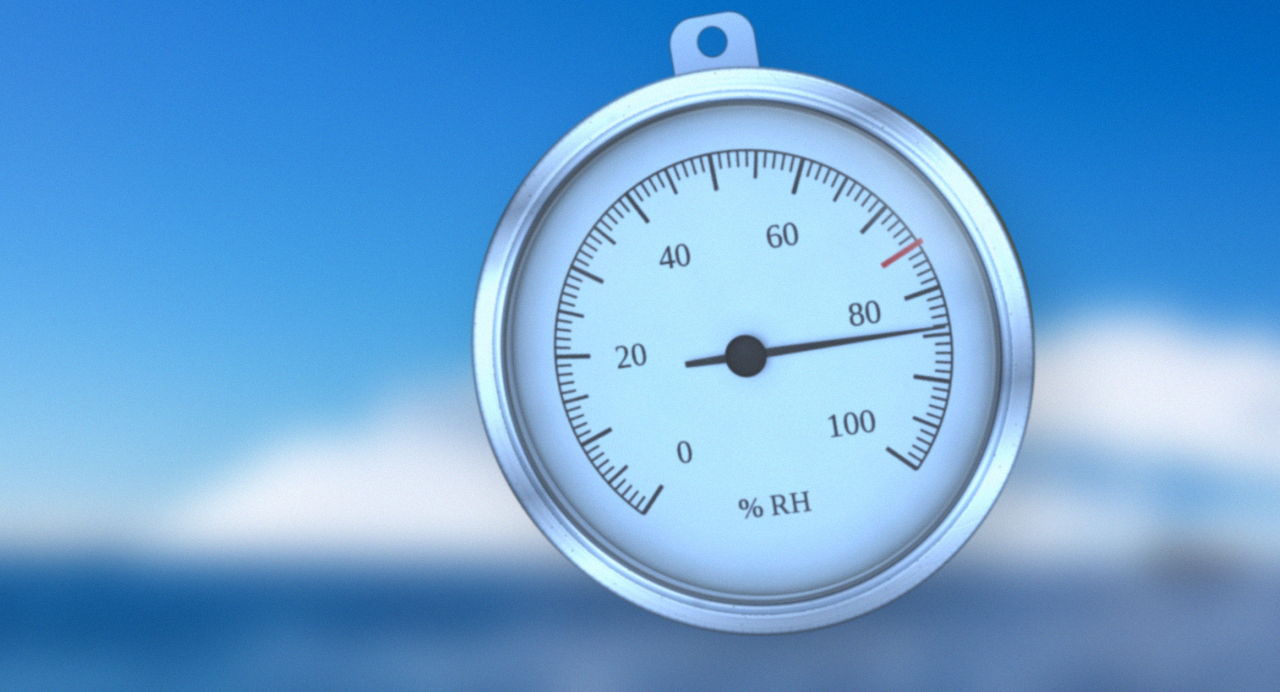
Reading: 84 %
